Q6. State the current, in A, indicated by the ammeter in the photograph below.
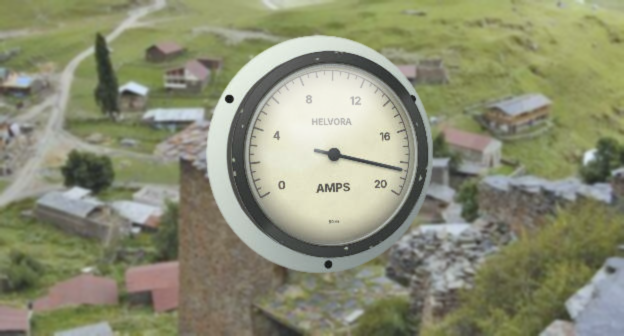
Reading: 18.5 A
